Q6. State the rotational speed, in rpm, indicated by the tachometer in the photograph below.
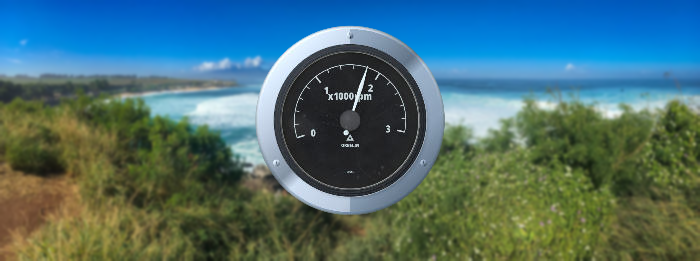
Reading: 1800 rpm
